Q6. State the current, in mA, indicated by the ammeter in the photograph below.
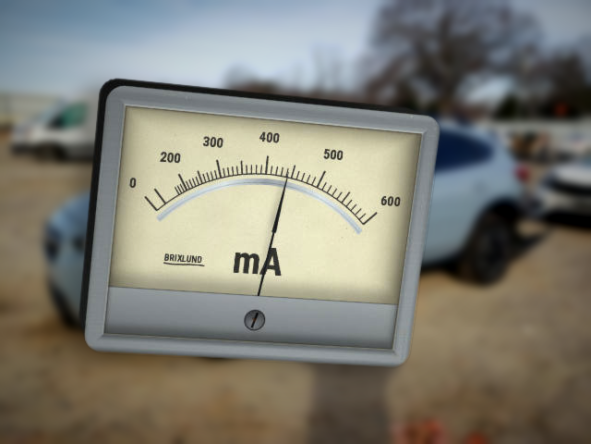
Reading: 440 mA
